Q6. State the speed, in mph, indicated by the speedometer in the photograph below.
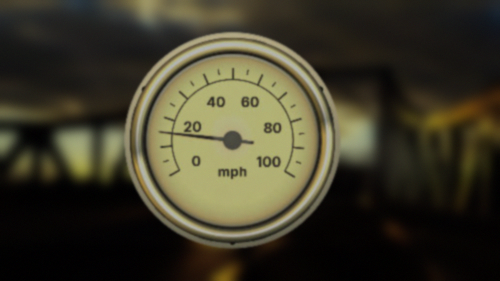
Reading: 15 mph
